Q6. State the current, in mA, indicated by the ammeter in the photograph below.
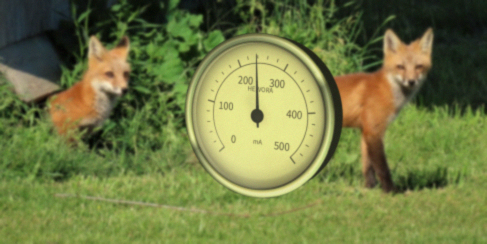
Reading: 240 mA
